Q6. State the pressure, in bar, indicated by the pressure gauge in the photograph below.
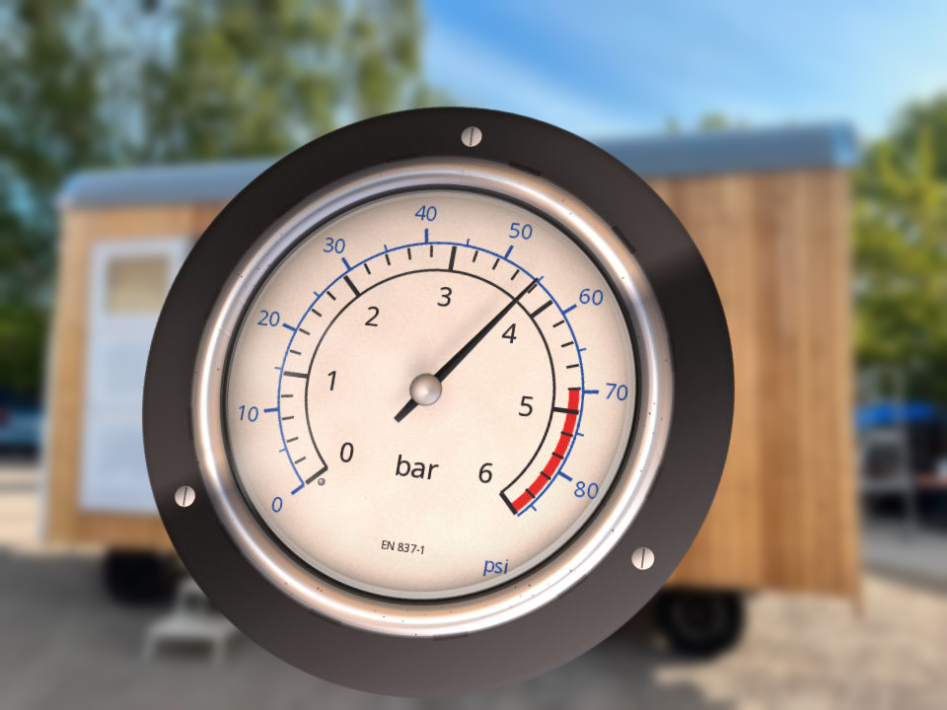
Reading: 3.8 bar
